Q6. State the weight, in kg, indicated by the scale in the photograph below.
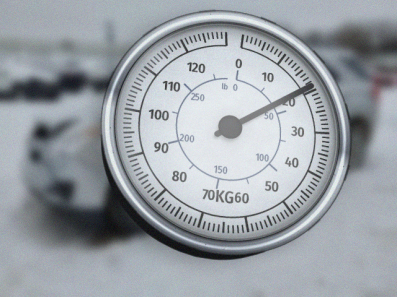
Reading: 19 kg
